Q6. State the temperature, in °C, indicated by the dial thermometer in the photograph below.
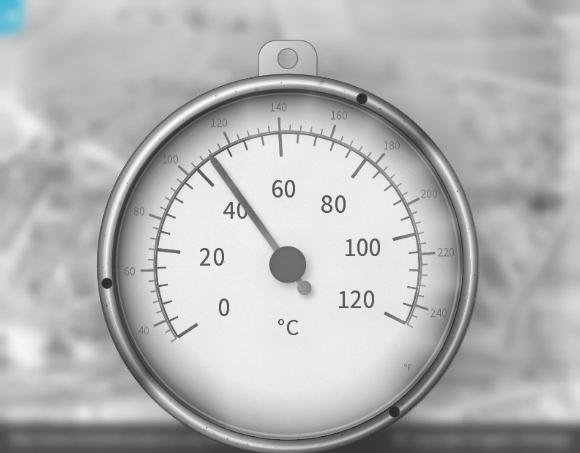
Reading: 44 °C
